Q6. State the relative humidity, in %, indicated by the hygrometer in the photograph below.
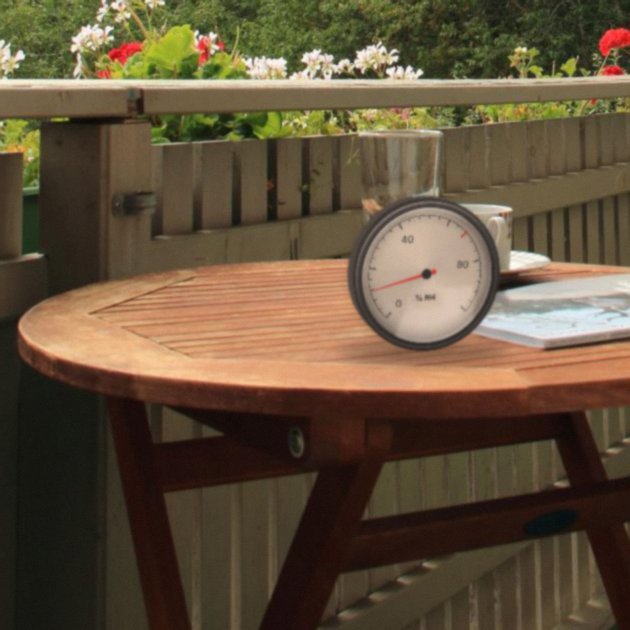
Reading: 12 %
